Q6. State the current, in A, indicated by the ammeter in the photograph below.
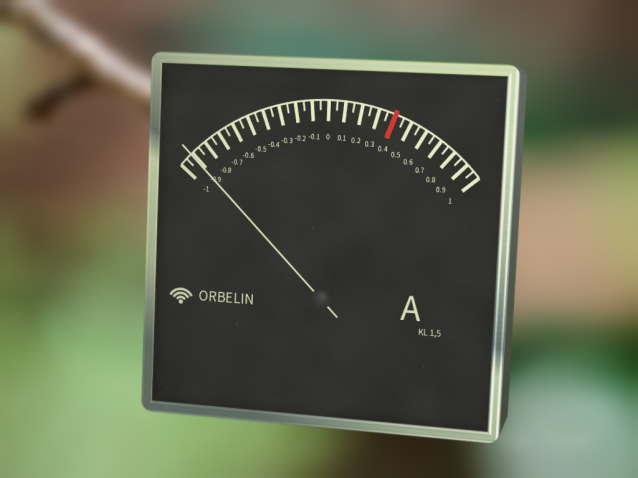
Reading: -0.9 A
